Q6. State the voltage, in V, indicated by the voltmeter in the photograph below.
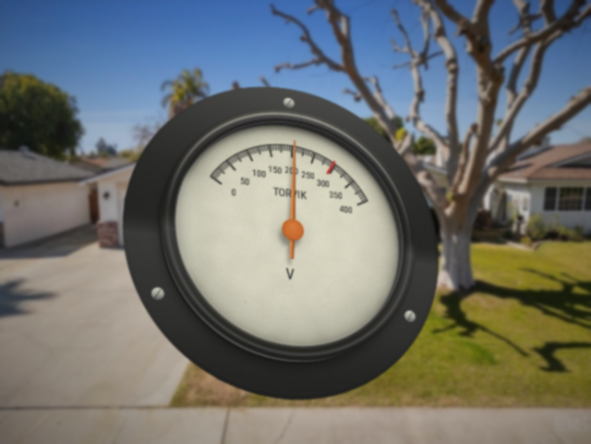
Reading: 200 V
